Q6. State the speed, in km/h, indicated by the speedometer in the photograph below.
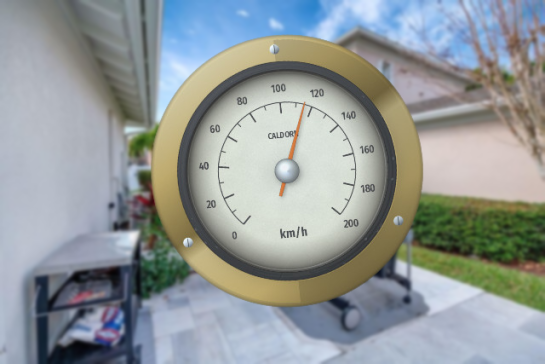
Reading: 115 km/h
